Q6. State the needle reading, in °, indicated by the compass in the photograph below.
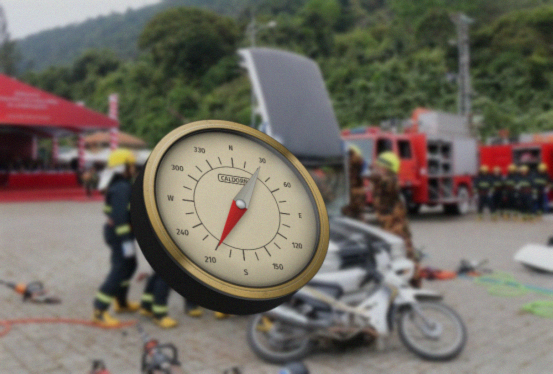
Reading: 210 °
